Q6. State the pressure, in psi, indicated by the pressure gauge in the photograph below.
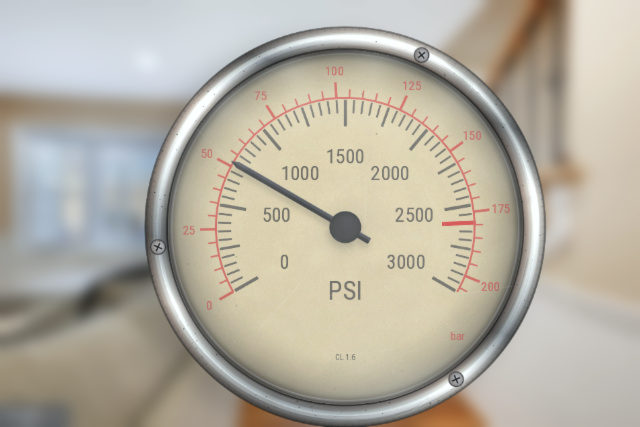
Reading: 750 psi
